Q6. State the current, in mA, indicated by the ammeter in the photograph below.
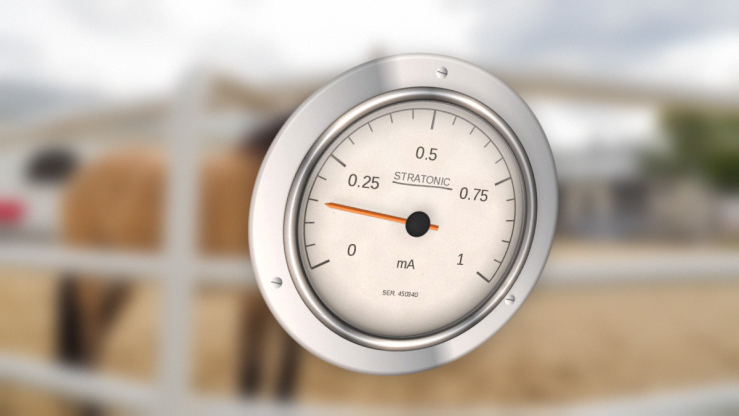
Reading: 0.15 mA
